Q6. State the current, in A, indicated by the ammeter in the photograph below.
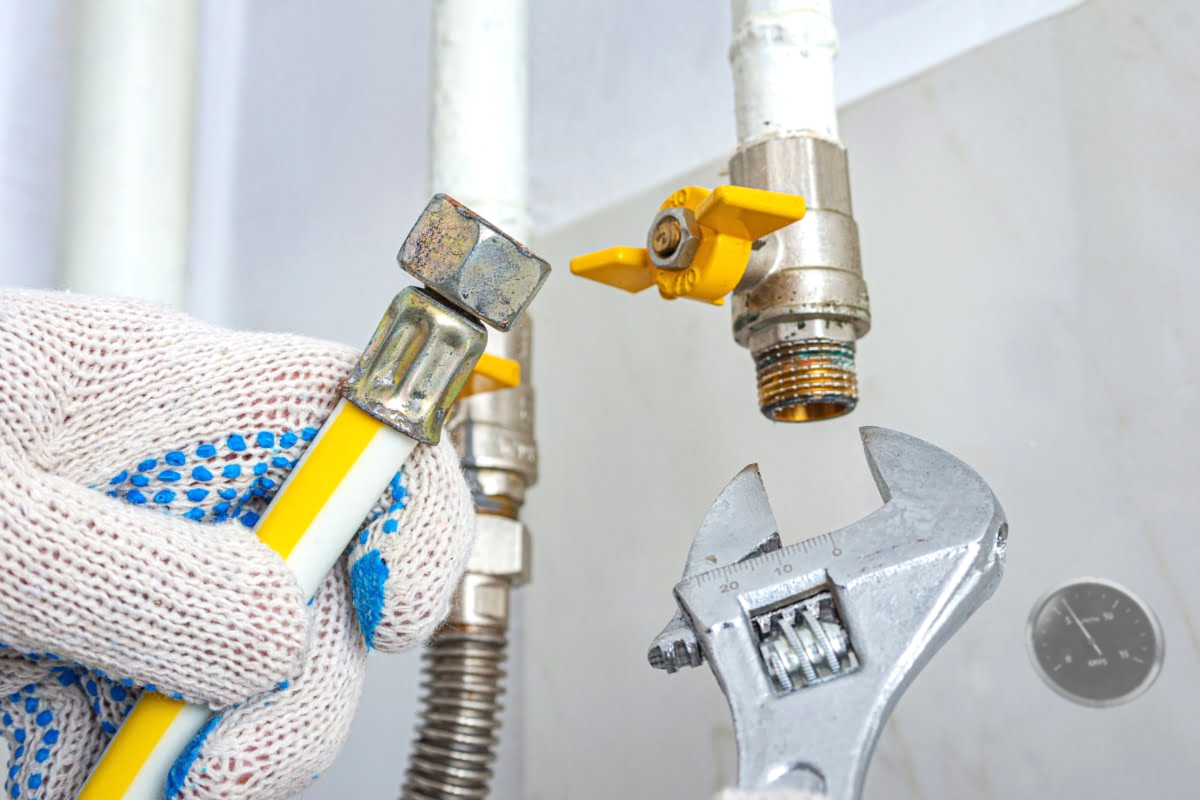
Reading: 6 A
